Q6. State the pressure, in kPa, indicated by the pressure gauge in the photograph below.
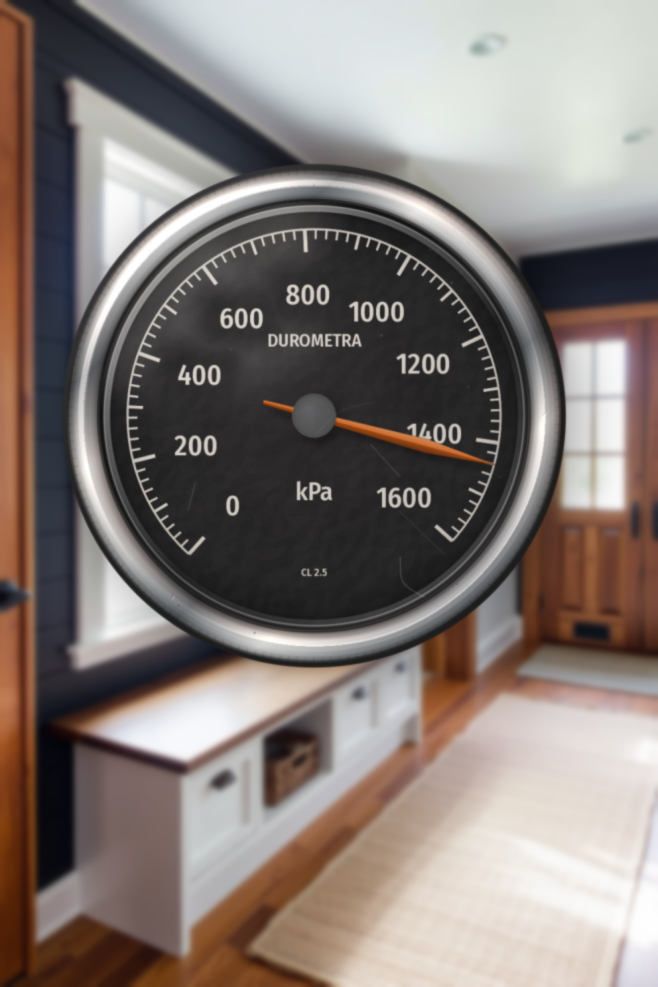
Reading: 1440 kPa
